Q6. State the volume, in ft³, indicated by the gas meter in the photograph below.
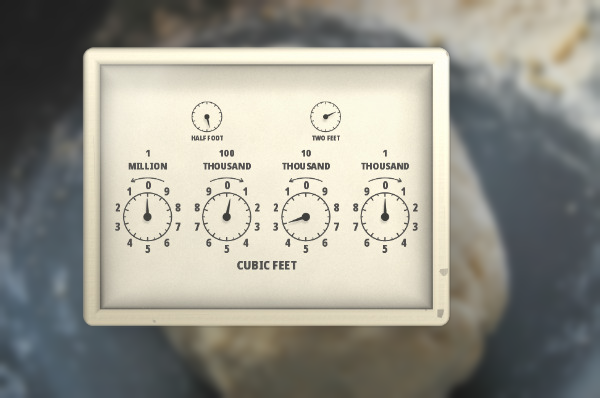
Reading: 3000 ft³
